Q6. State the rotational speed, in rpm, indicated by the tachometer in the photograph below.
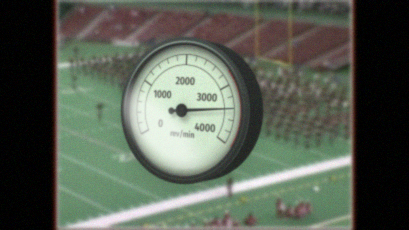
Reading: 3400 rpm
